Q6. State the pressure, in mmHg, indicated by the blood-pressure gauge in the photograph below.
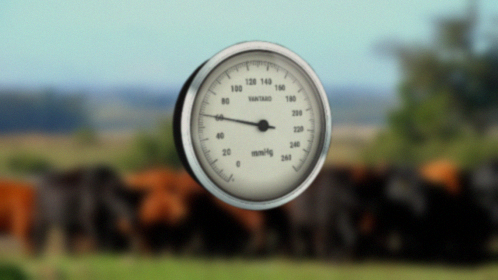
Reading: 60 mmHg
